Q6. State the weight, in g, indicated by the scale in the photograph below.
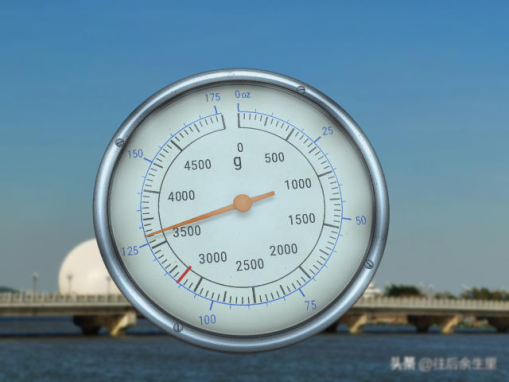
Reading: 3600 g
